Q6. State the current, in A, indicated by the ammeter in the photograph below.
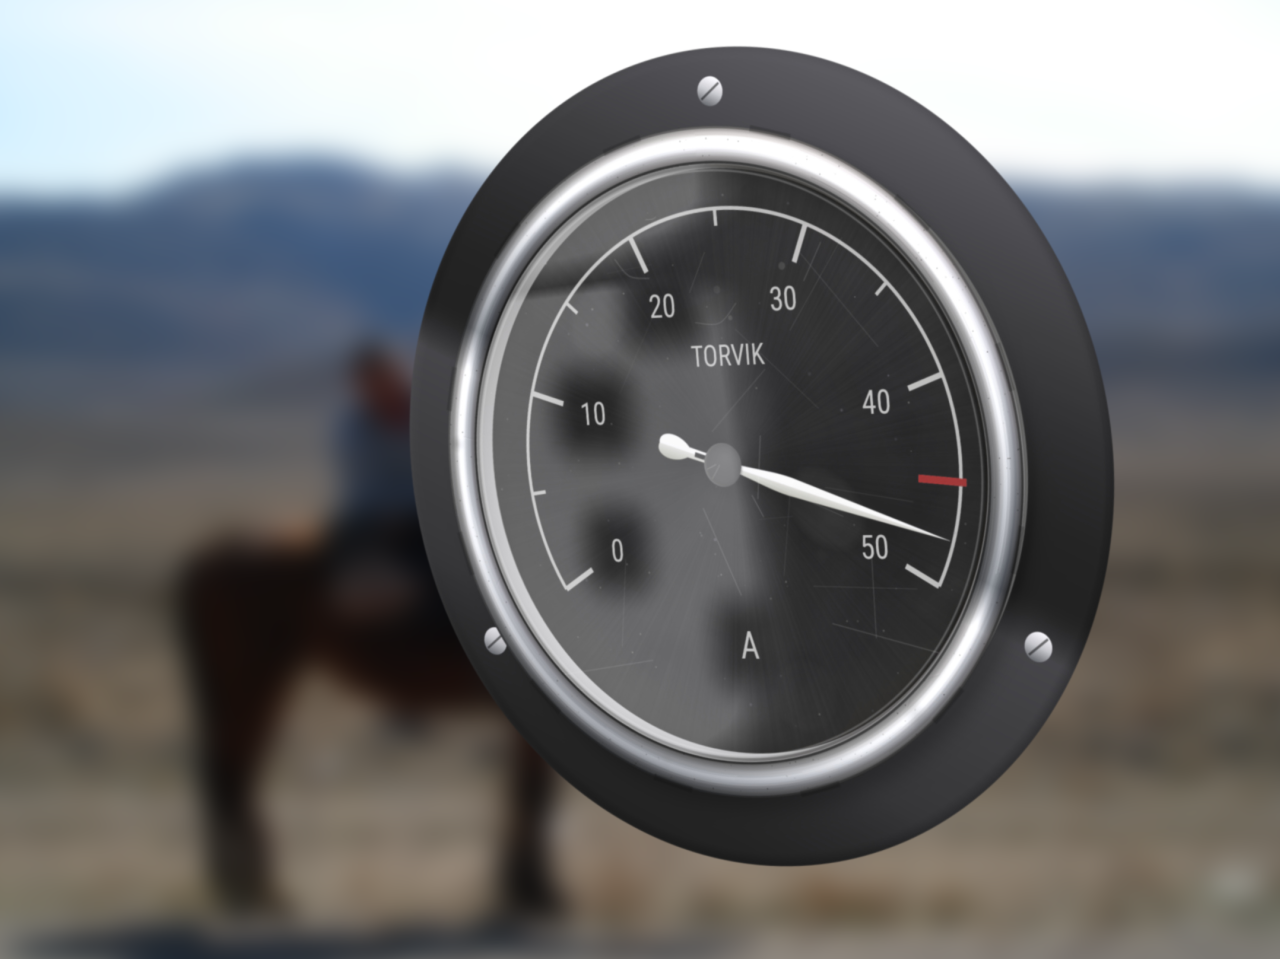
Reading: 47.5 A
